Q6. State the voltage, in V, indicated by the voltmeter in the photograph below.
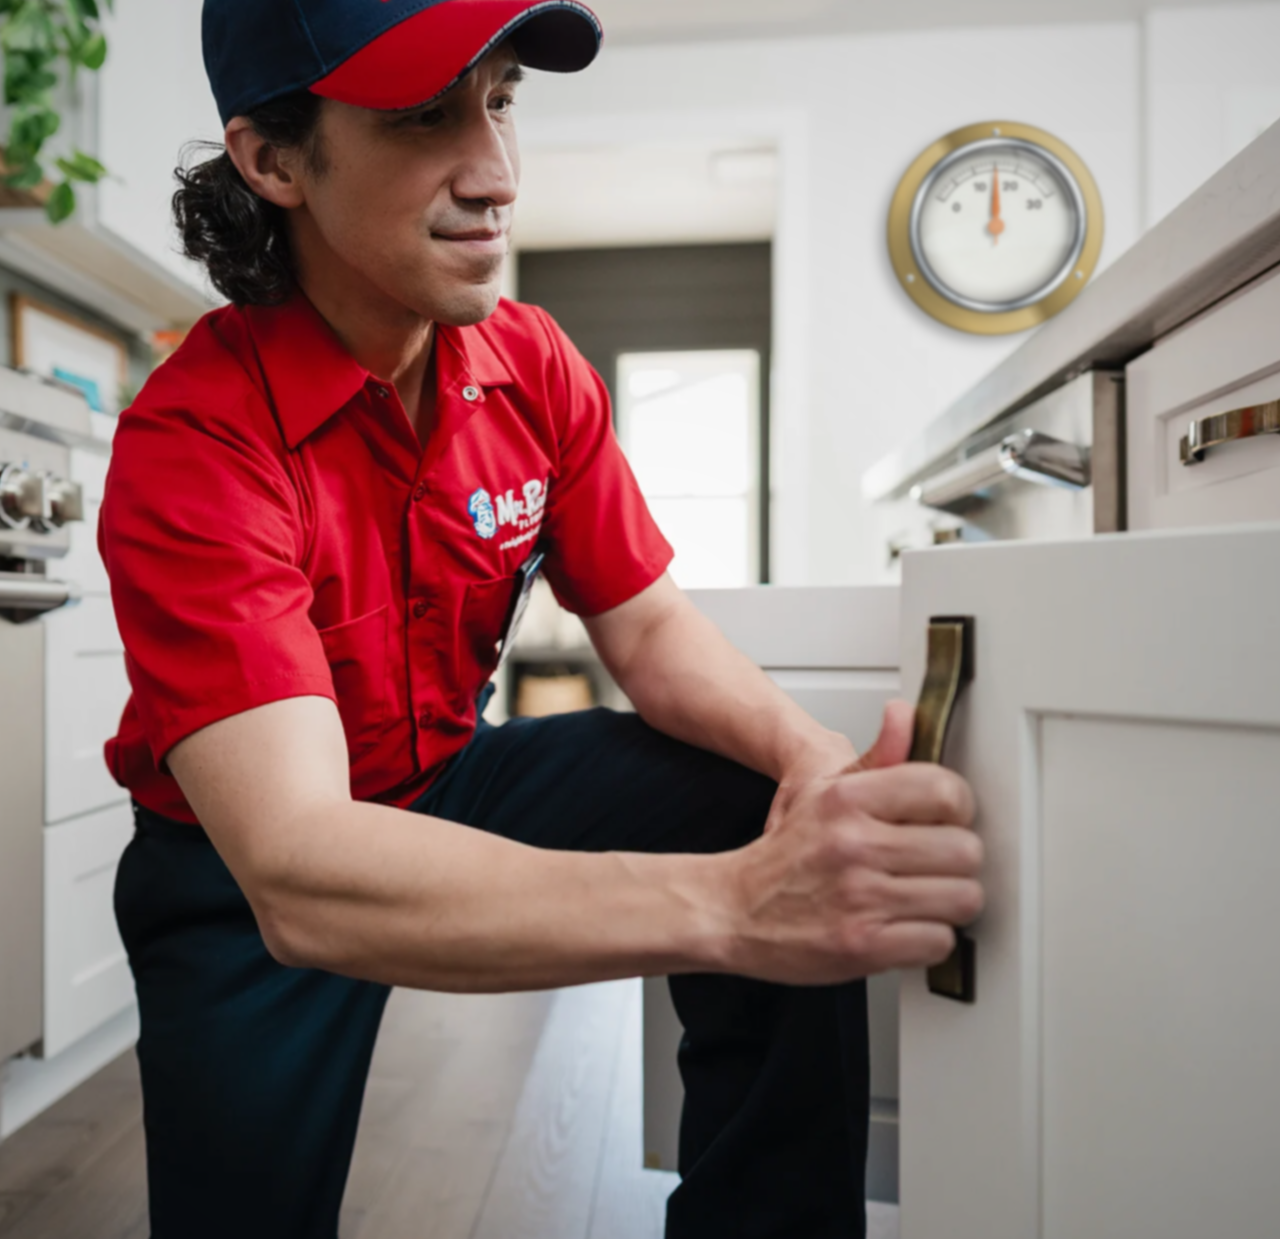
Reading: 15 V
